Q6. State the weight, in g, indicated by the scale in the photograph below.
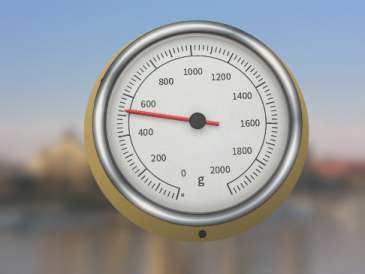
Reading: 520 g
